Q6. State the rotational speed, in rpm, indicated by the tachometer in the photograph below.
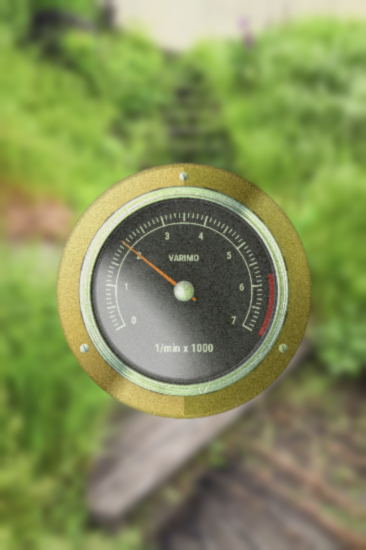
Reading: 2000 rpm
